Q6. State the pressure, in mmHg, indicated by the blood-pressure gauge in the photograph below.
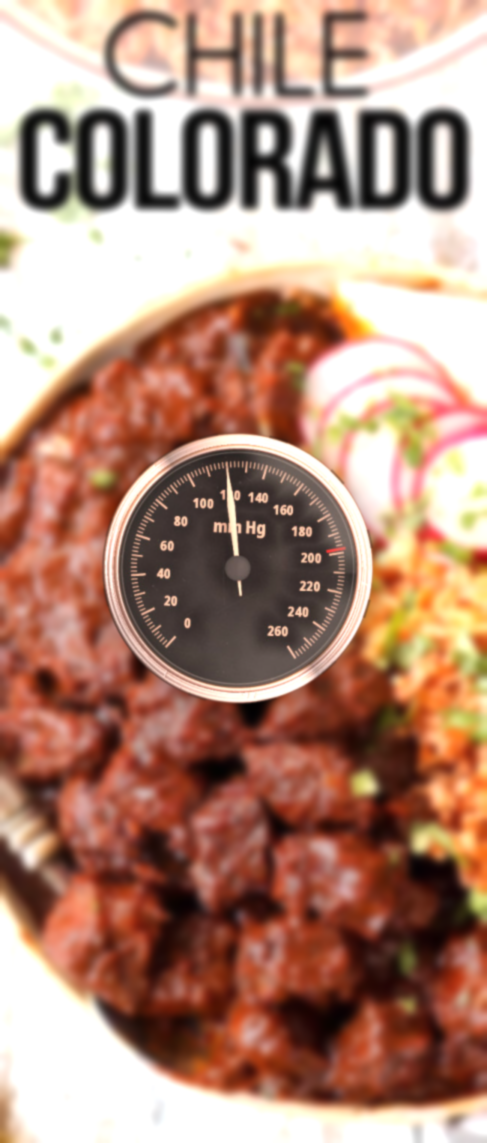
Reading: 120 mmHg
